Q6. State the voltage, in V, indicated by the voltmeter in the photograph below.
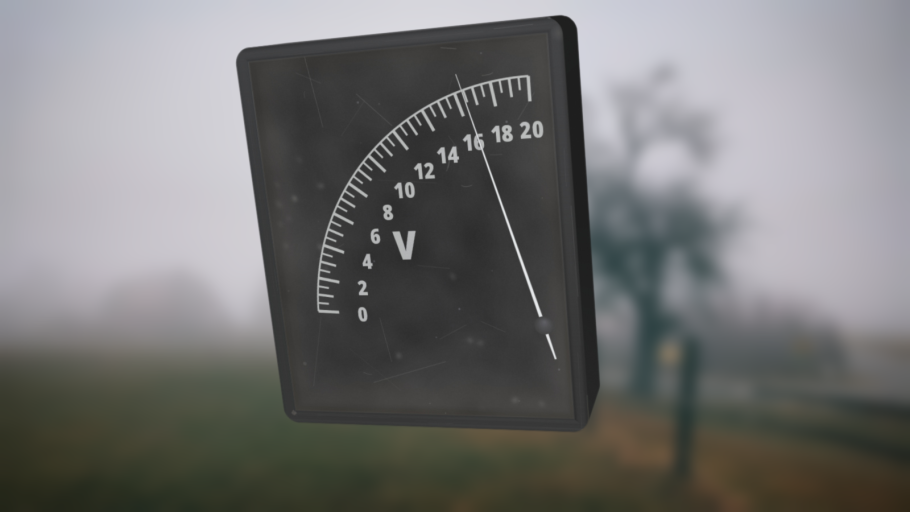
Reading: 16.5 V
